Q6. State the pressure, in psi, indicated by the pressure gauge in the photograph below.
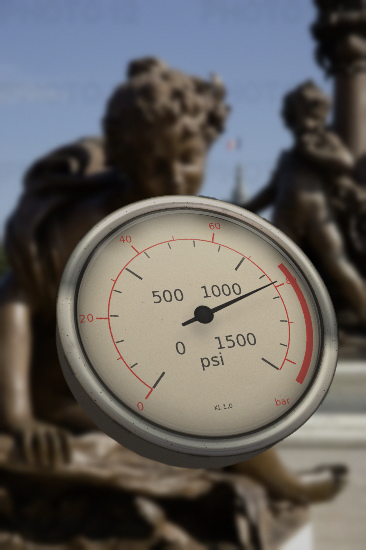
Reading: 1150 psi
